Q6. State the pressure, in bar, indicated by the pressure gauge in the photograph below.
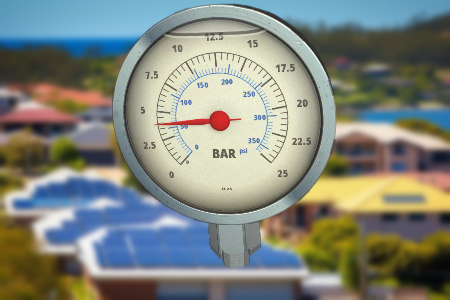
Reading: 4 bar
